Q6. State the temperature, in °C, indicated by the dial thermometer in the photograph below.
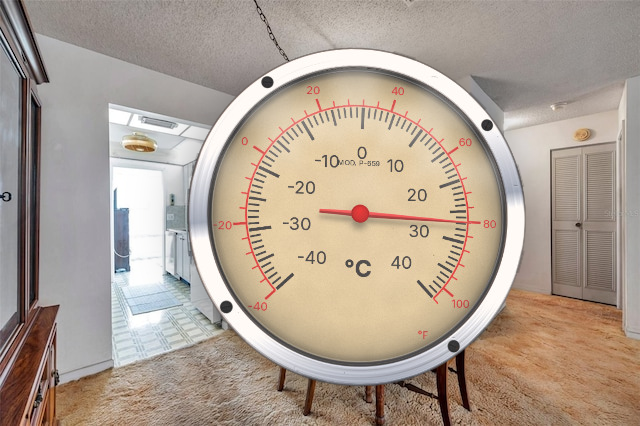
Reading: 27 °C
